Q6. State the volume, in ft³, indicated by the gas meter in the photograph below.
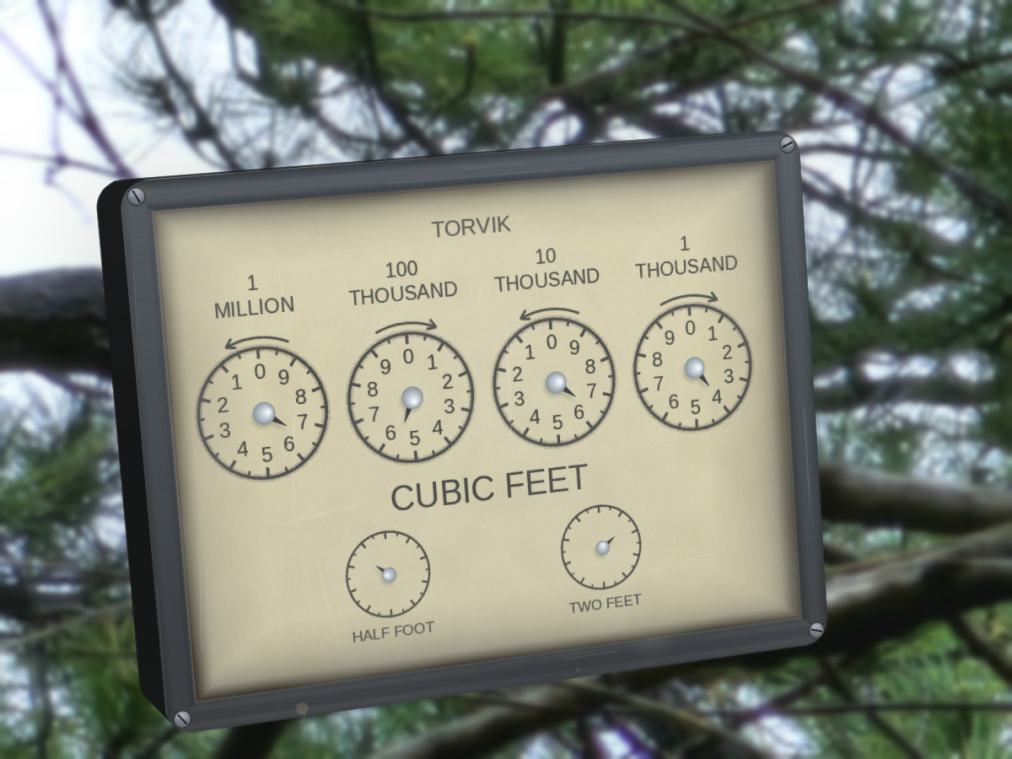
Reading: 656400 ft³
